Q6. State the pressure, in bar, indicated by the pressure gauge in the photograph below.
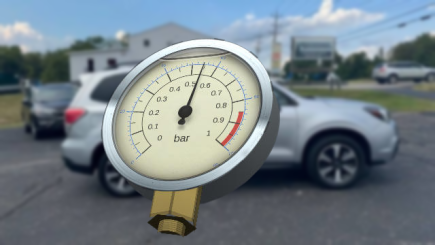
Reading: 0.55 bar
